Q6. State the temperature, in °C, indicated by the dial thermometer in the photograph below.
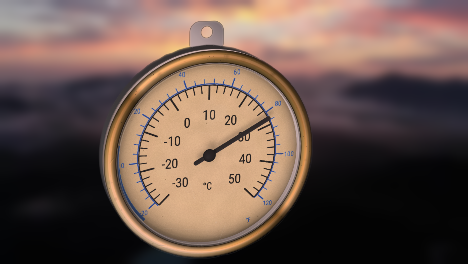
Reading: 28 °C
